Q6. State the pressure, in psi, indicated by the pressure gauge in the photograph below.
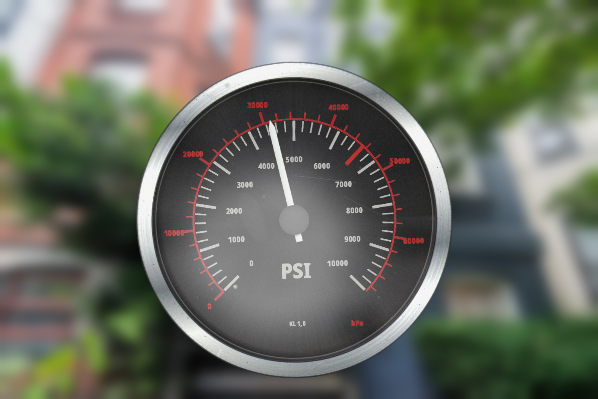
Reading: 4500 psi
